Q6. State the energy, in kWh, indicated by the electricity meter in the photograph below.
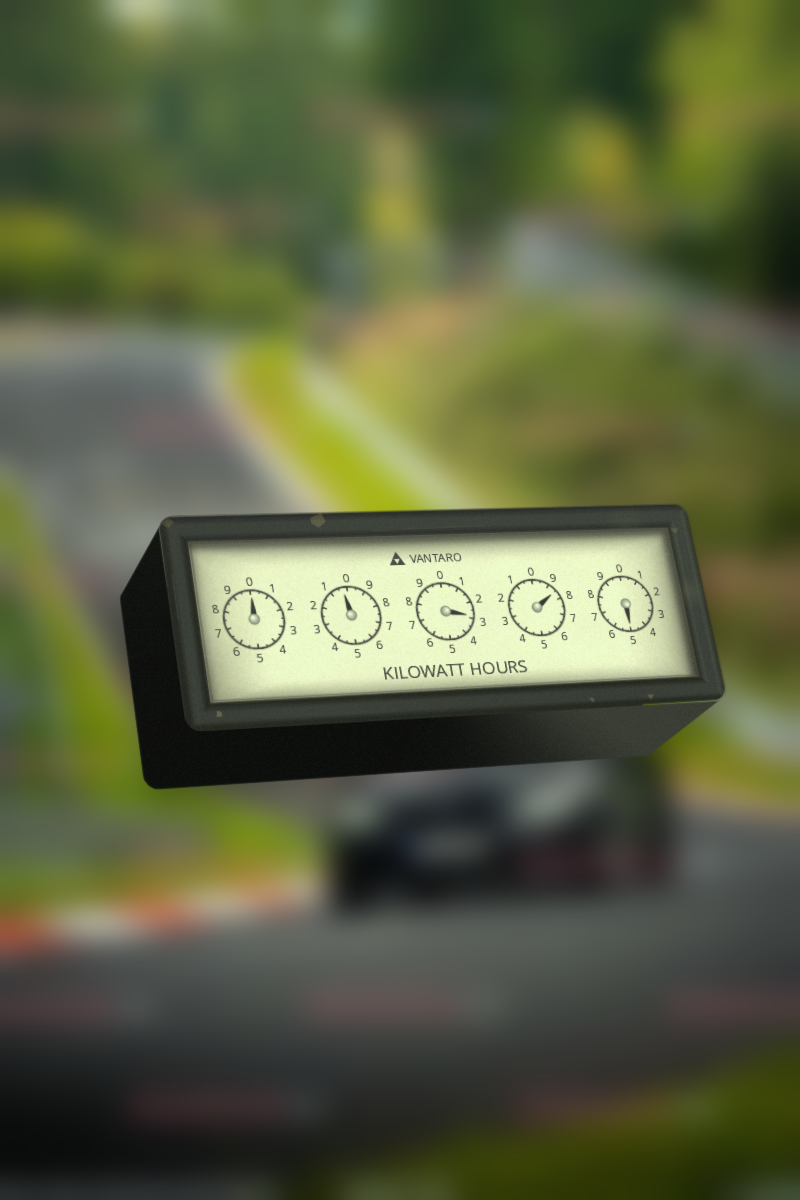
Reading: 285 kWh
